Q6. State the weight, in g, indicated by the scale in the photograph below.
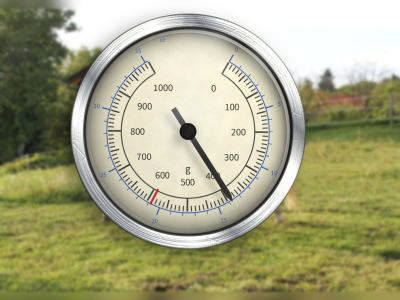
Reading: 390 g
